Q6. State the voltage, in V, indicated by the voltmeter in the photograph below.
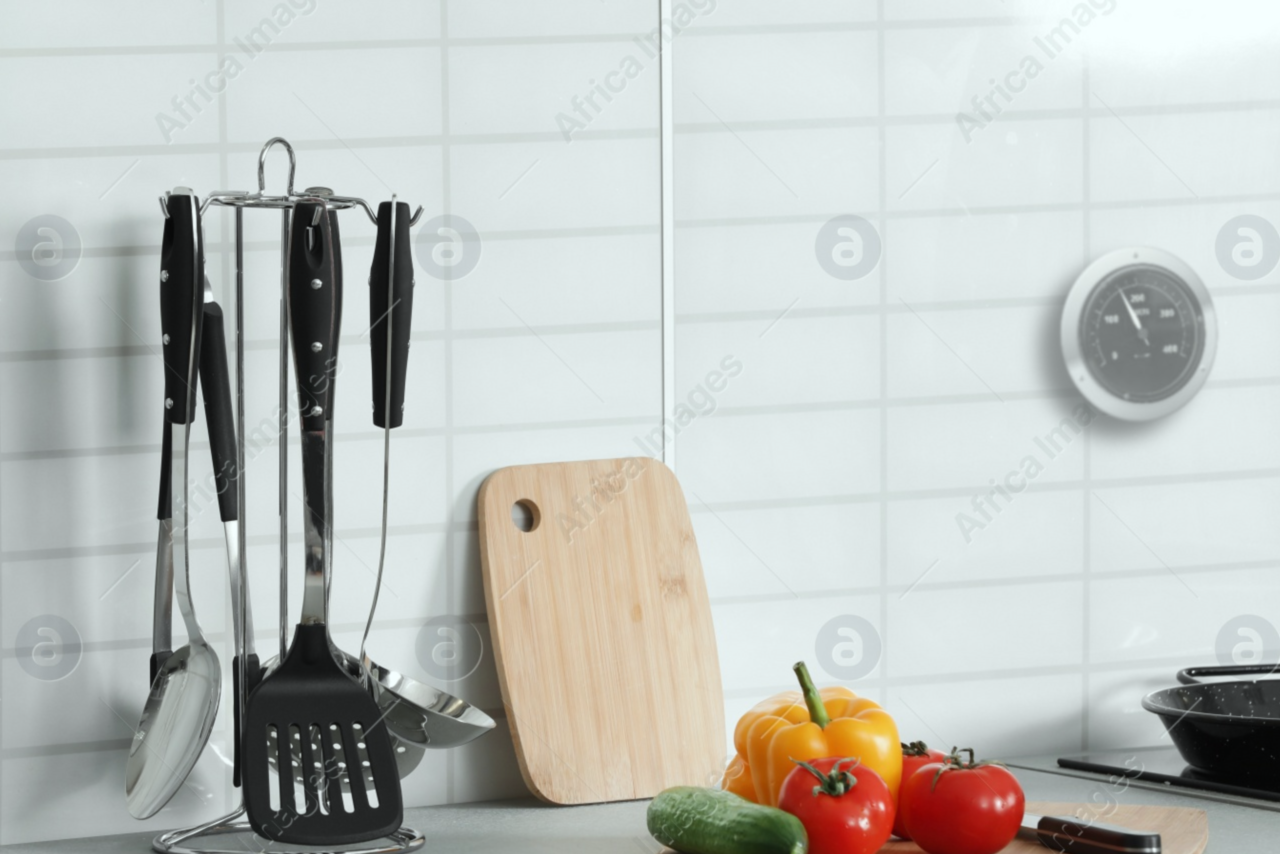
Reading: 160 V
